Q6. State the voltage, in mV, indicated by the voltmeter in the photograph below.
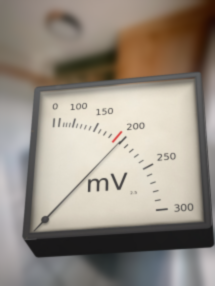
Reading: 200 mV
